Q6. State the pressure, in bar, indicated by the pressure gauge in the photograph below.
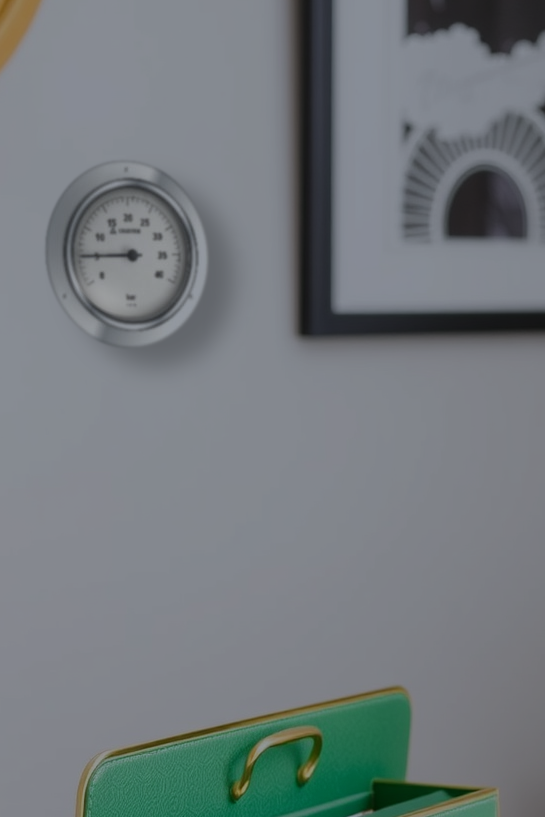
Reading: 5 bar
